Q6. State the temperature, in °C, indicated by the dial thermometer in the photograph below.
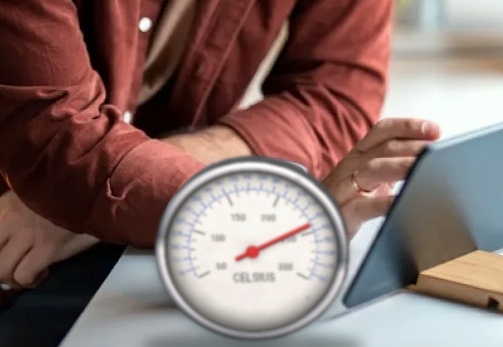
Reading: 240 °C
